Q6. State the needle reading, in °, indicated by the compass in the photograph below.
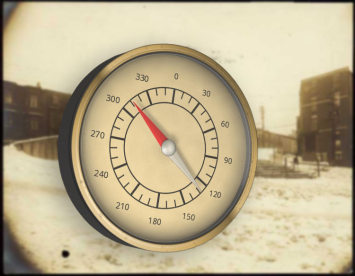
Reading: 310 °
